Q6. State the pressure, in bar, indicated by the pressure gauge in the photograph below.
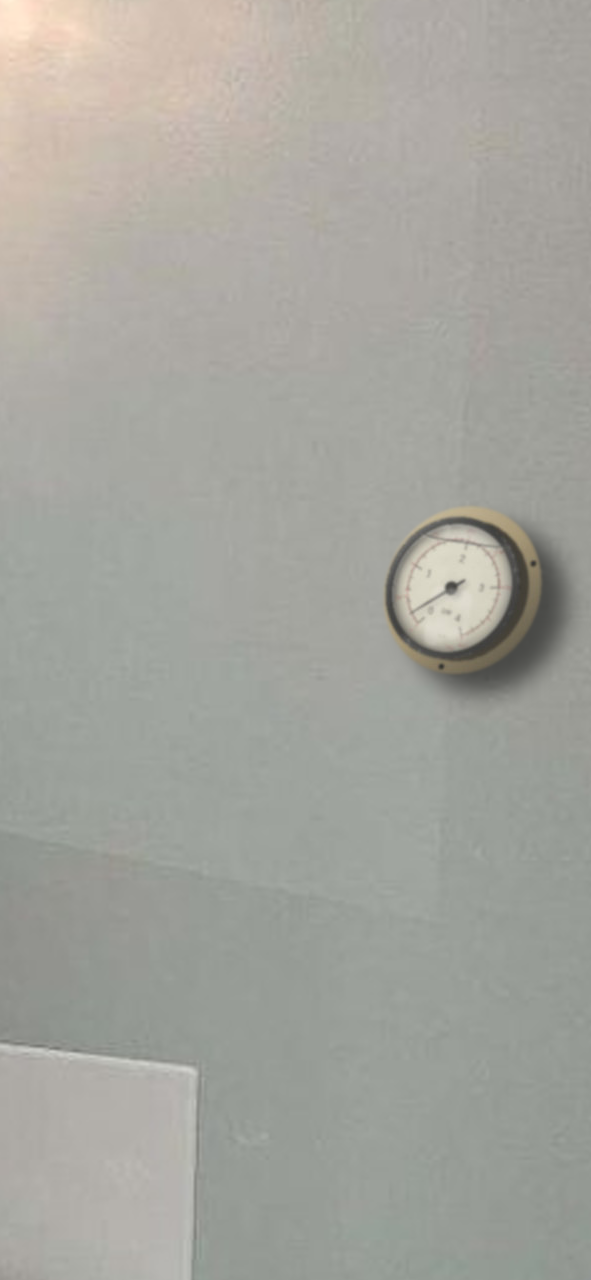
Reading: 0.2 bar
